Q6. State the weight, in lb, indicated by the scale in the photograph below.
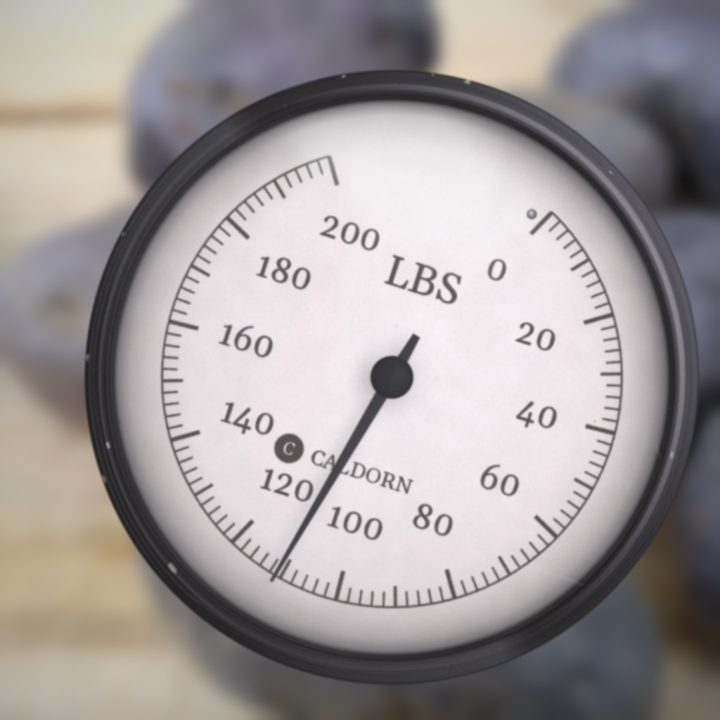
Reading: 111 lb
